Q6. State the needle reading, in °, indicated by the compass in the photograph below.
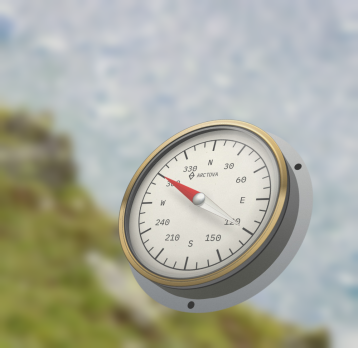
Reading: 300 °
